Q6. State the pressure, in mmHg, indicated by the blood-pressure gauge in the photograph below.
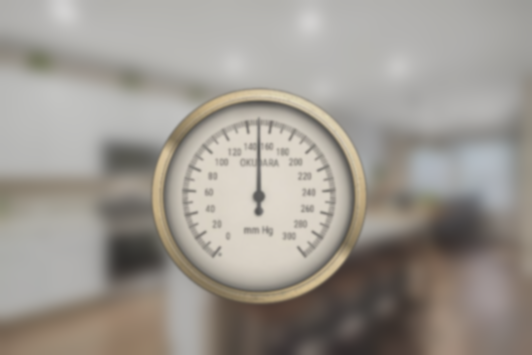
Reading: 150 mmHg
